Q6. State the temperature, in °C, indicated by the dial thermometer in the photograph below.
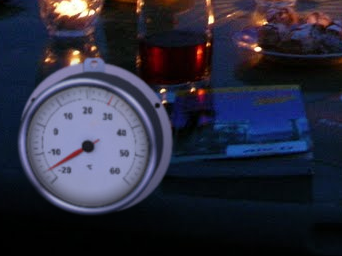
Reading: -16 °C
